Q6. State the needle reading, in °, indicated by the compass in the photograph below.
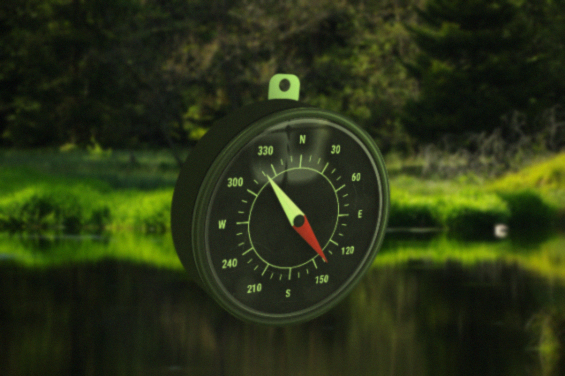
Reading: 140 °
